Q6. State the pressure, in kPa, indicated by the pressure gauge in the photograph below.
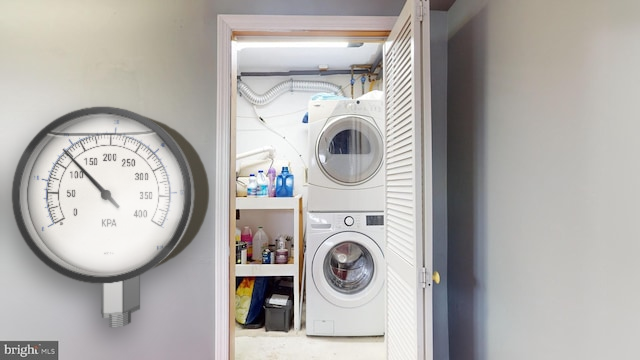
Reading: 125 kPa
